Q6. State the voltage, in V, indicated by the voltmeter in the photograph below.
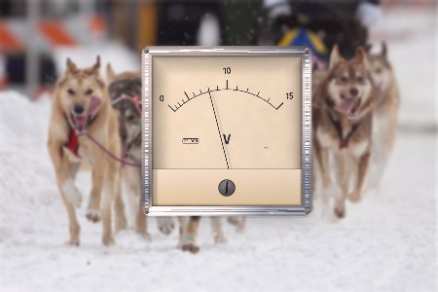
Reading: 8 V
